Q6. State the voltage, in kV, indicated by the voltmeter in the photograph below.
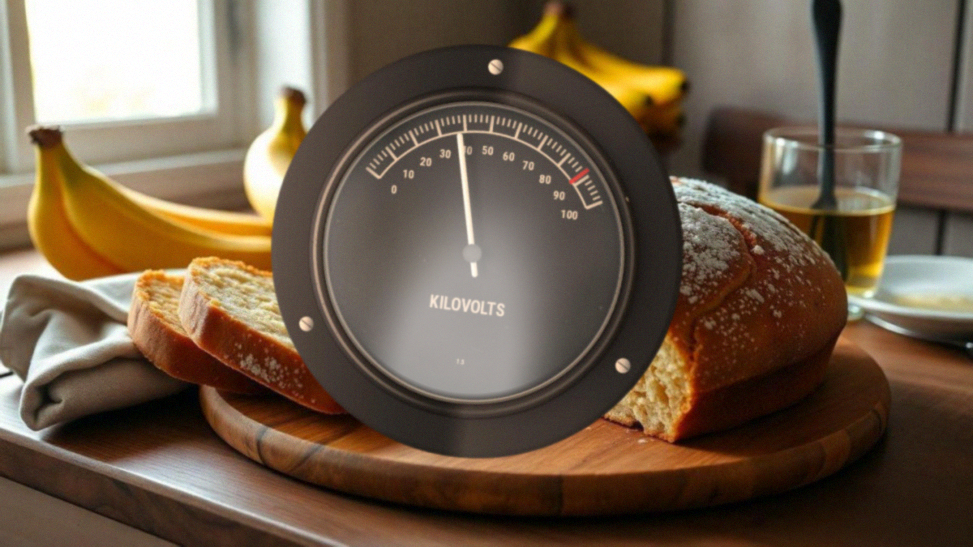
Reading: 38 kV
